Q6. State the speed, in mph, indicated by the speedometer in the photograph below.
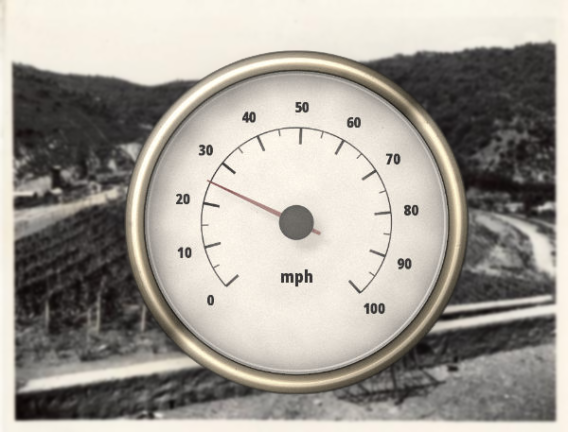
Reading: 25 mph
